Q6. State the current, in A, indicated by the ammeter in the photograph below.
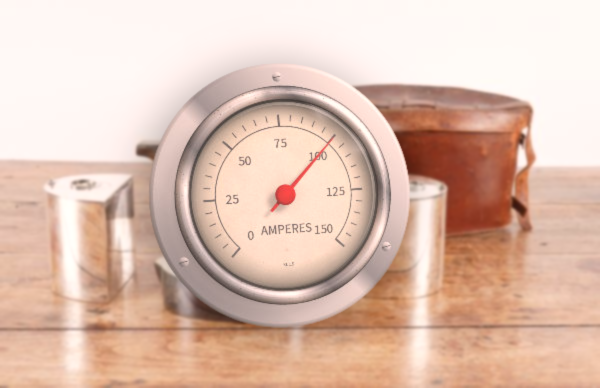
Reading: 100 A
